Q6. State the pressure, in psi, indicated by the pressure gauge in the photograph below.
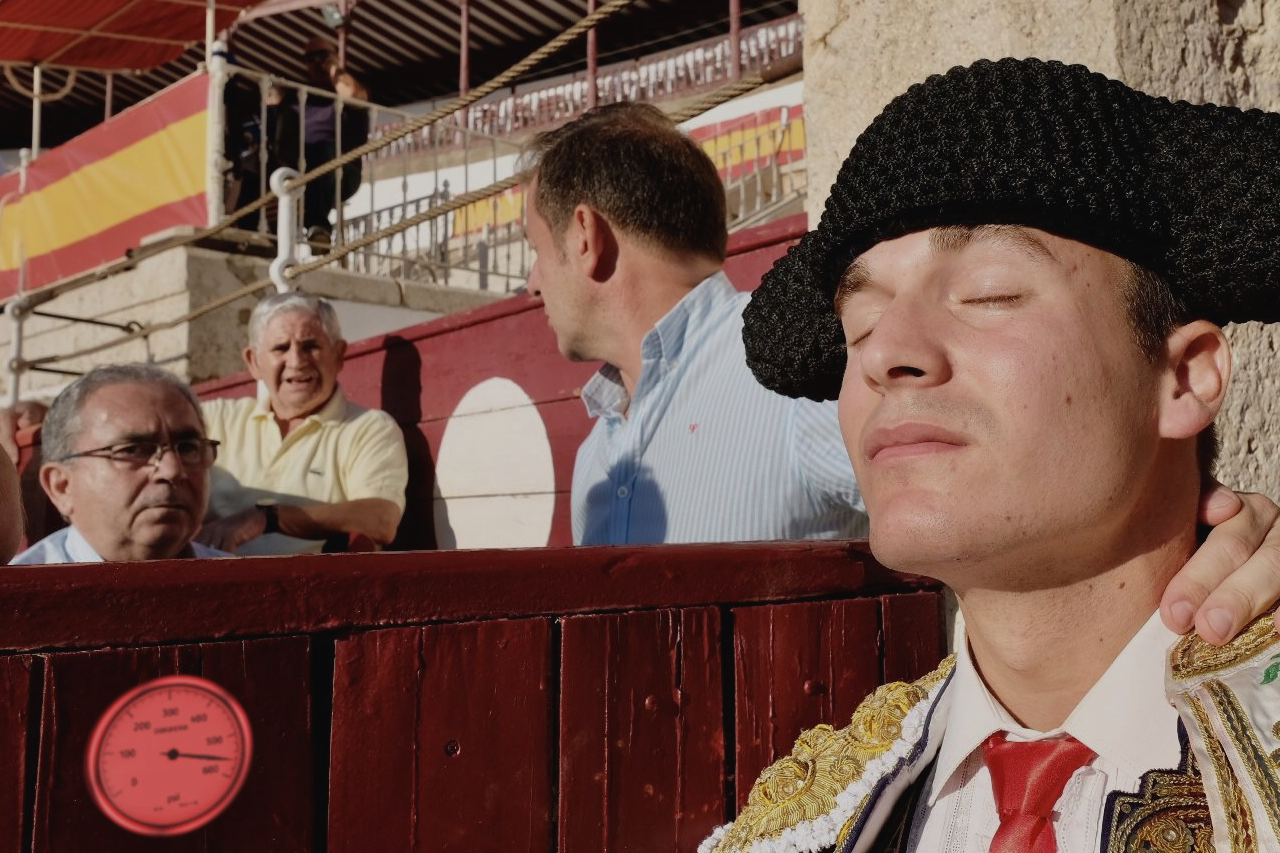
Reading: 560 psi
